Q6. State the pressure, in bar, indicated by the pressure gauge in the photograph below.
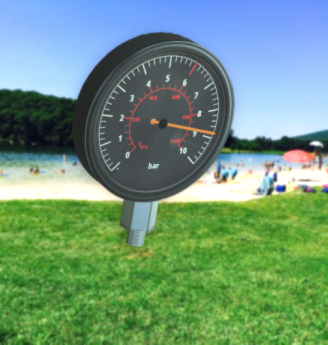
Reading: 8.8 bar
